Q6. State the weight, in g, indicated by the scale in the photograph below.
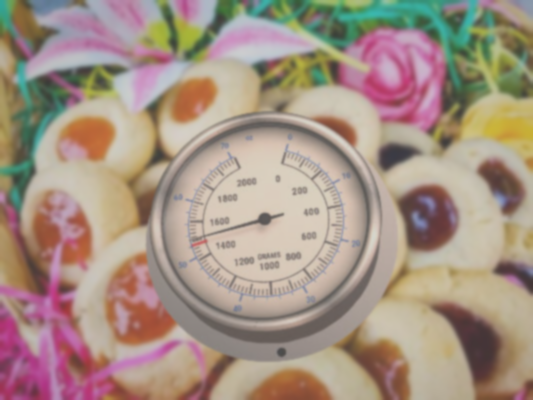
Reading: 1500 g
